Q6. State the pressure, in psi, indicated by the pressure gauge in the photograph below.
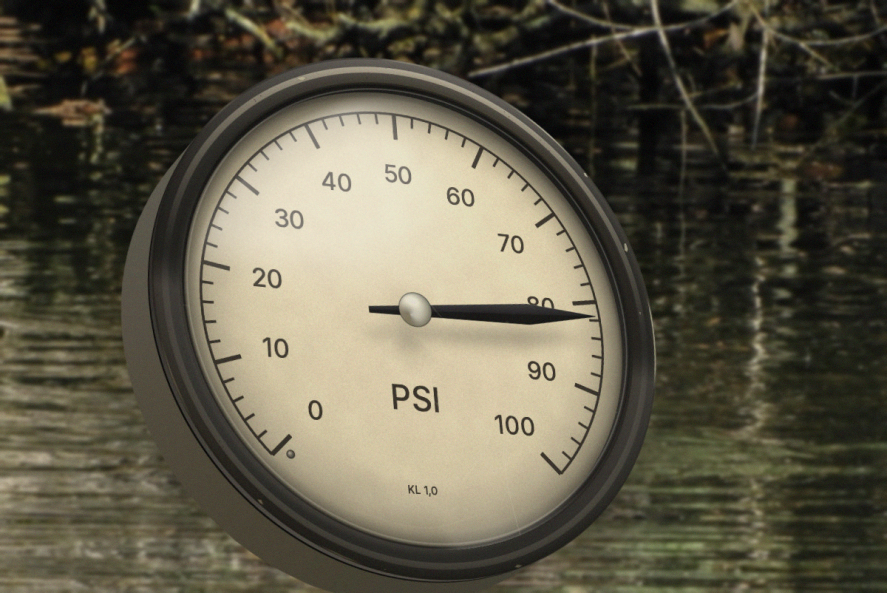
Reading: 82 psi
